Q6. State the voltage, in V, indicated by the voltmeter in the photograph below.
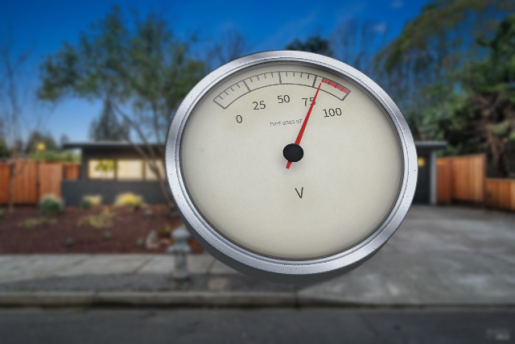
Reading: 80 V
